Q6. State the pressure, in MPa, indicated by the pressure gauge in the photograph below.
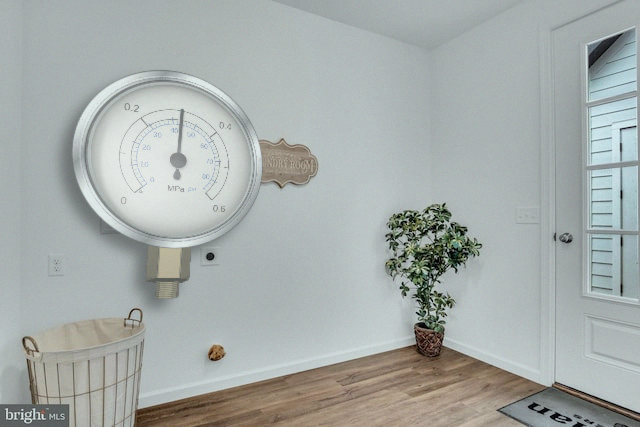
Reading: 0.3 MPa
